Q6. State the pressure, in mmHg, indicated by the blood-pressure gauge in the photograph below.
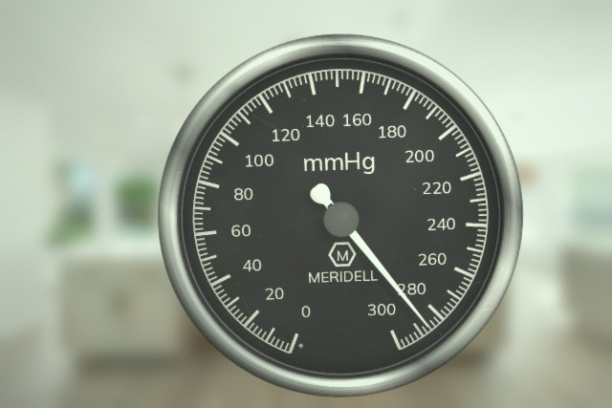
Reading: 286 mmHg
